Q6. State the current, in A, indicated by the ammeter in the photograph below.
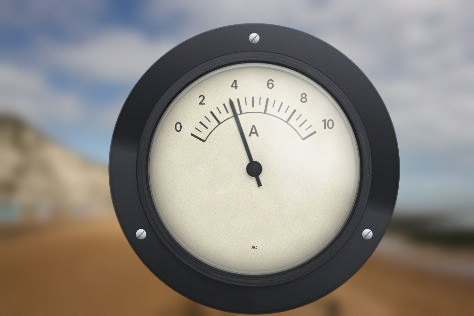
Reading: 3.5 A
